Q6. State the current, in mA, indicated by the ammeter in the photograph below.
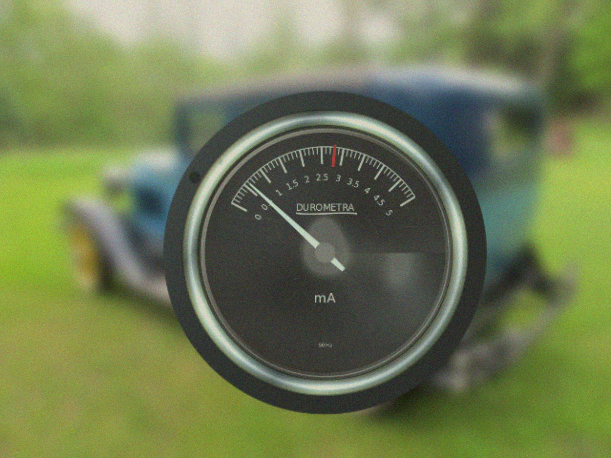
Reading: 0.6 mA
